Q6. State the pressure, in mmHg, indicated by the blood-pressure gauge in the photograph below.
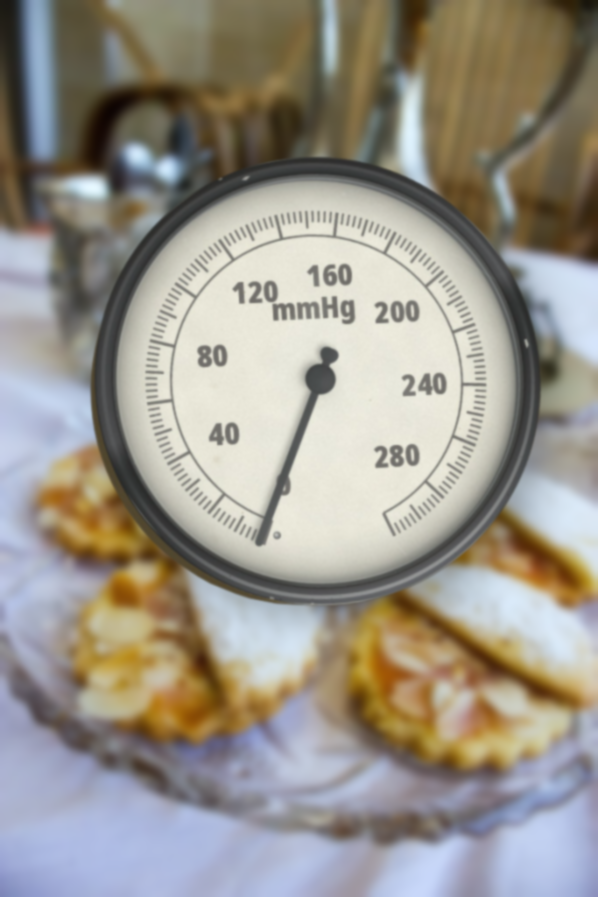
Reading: 2 mmHg
